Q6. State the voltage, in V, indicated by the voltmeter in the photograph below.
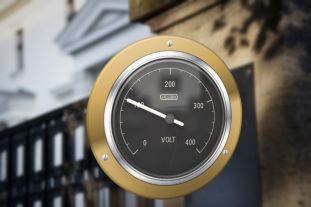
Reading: 100 V
